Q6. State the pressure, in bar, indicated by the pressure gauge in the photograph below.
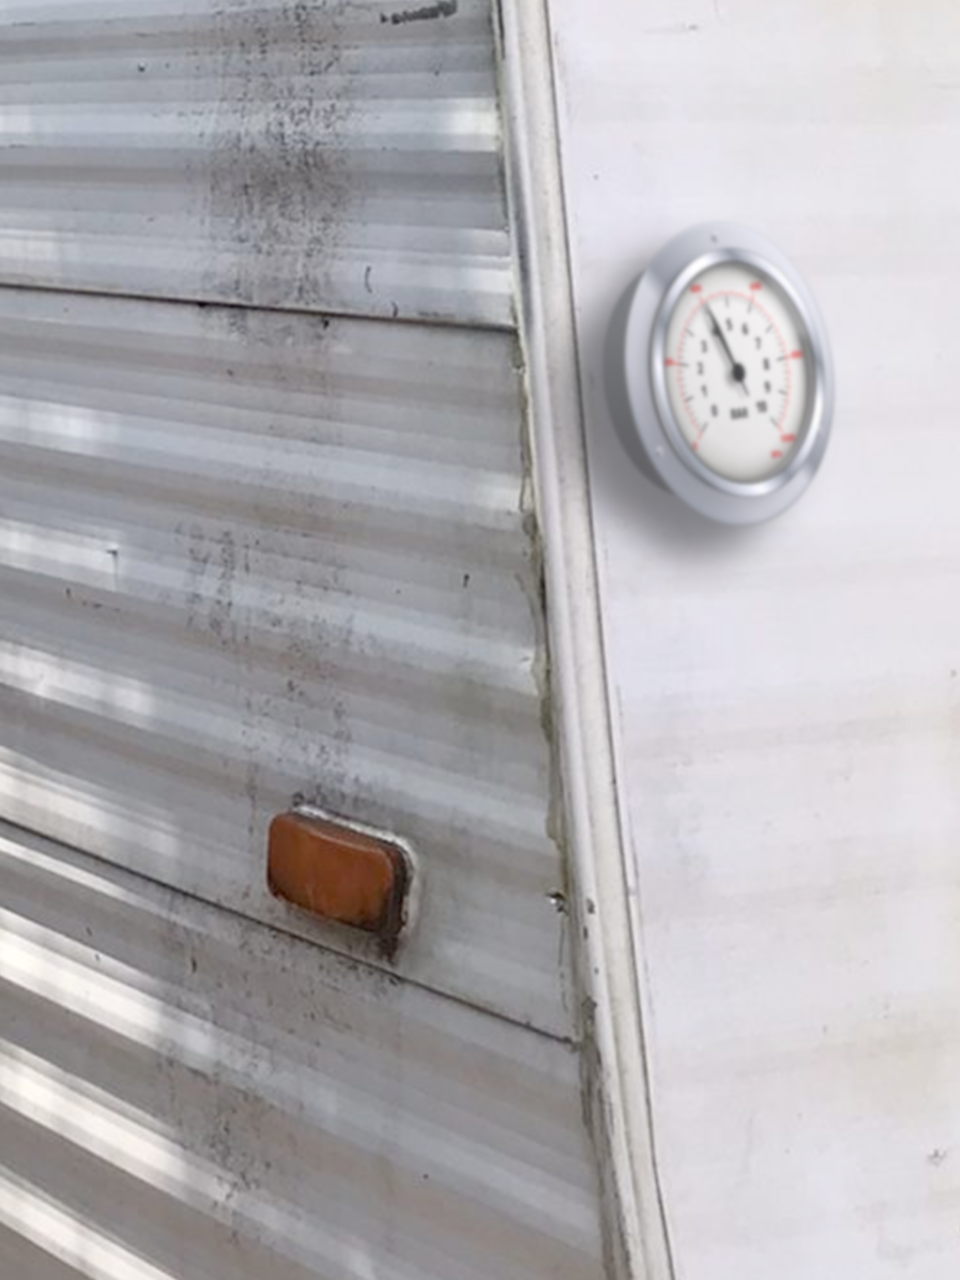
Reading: 4 bar
